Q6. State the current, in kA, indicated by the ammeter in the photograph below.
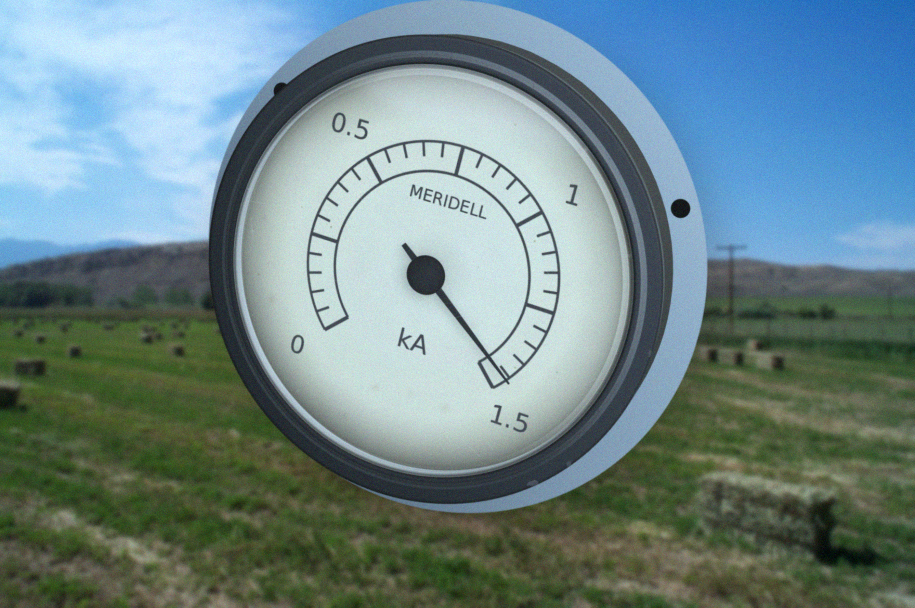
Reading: 1.45 kA
